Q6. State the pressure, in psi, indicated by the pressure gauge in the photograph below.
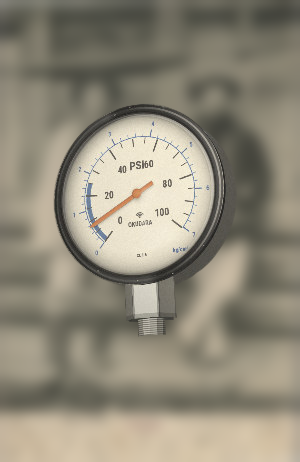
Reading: 7.5 psi
